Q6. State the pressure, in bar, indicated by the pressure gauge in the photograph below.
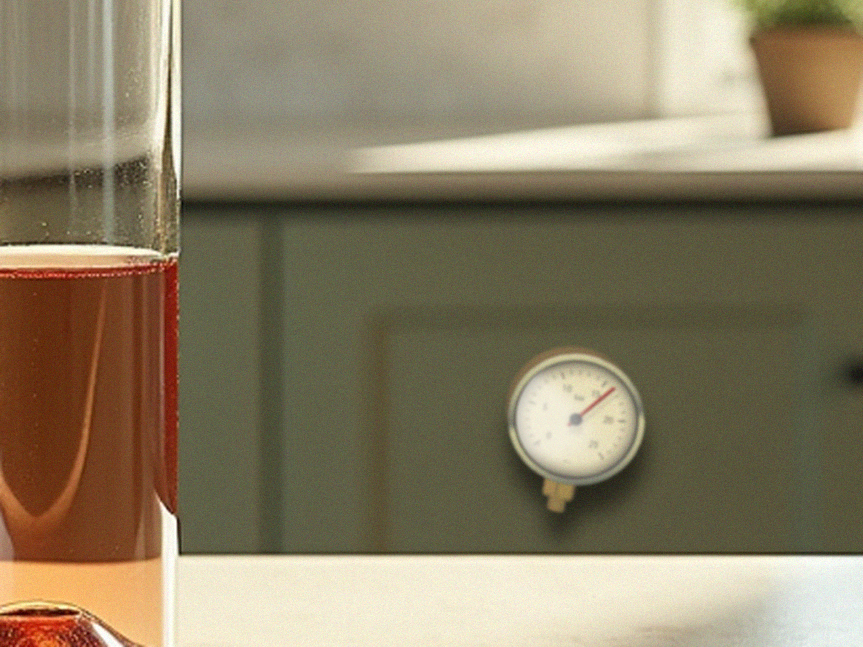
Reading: 16 bar
